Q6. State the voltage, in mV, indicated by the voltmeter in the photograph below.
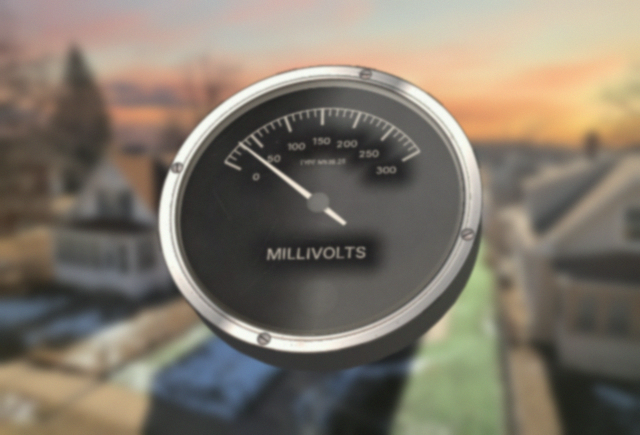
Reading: 30 mV
